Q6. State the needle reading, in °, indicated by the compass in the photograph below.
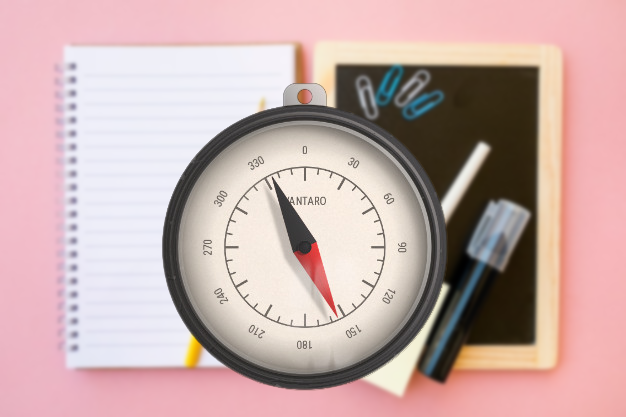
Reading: 155 °
